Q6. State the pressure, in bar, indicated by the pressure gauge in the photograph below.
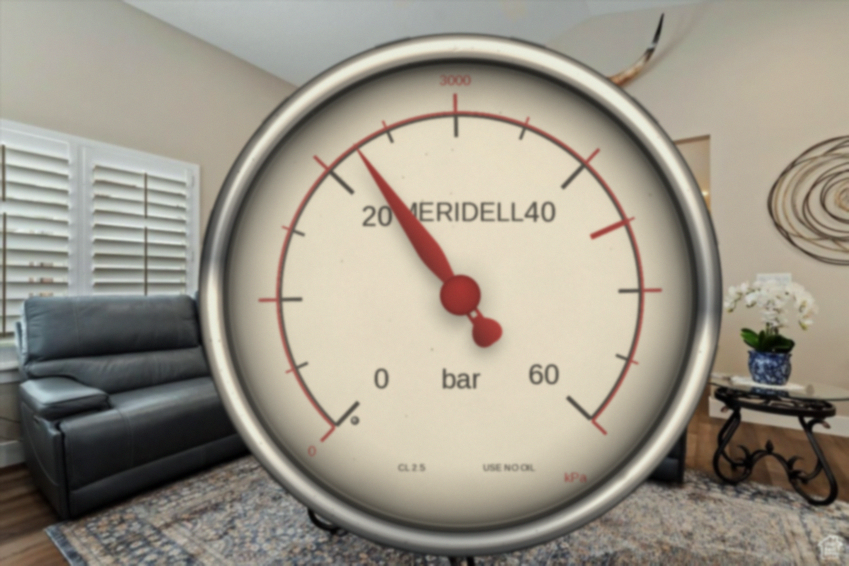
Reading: 22.5 bar
